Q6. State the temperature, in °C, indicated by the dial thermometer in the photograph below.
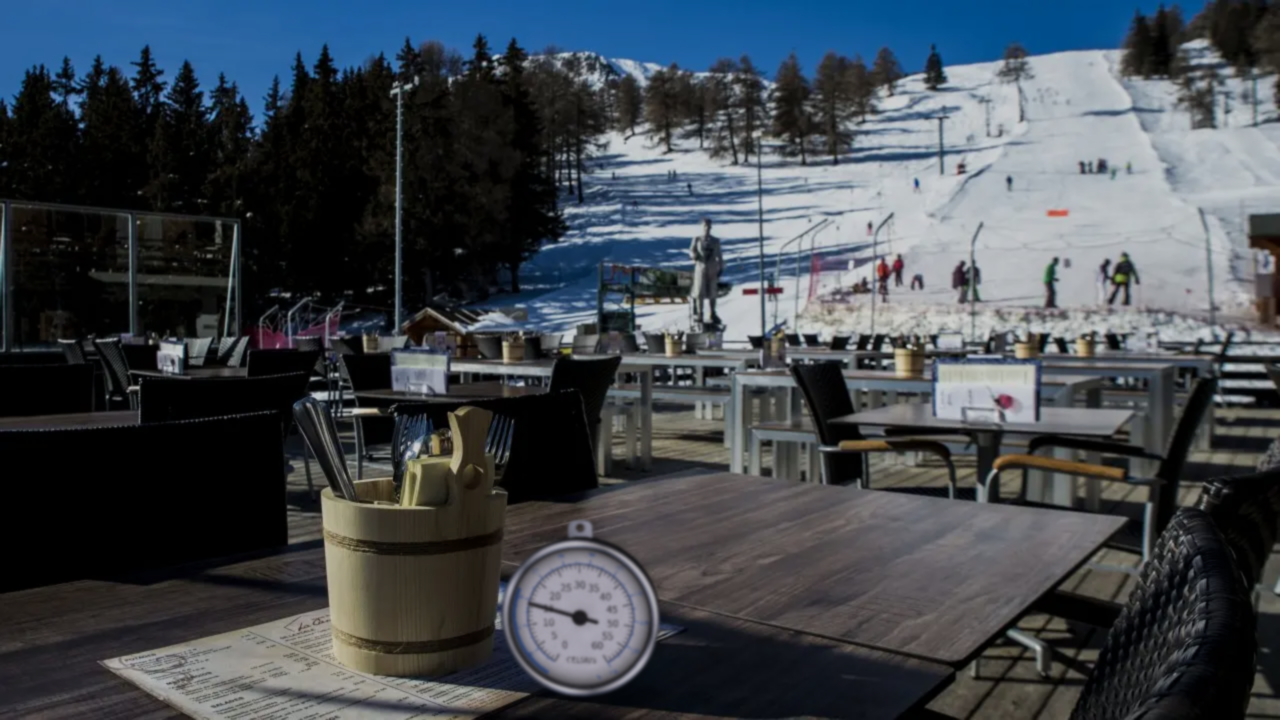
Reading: 15 °C
